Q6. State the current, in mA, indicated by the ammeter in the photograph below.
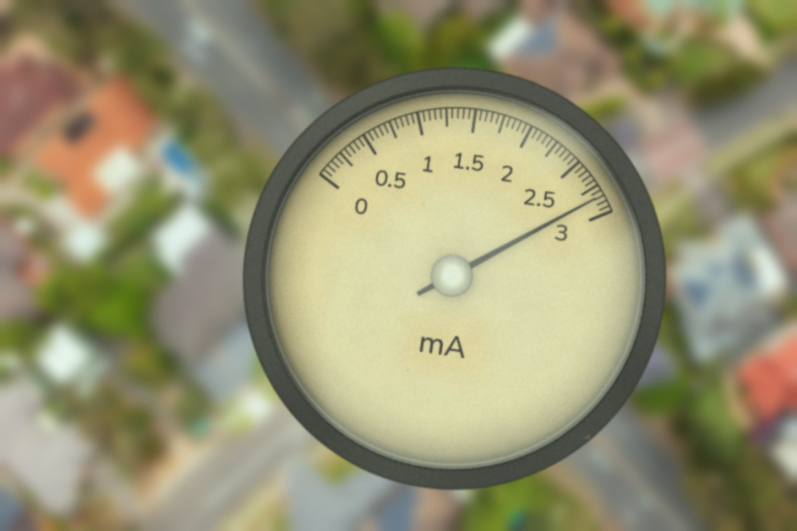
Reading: 2.85 mA
